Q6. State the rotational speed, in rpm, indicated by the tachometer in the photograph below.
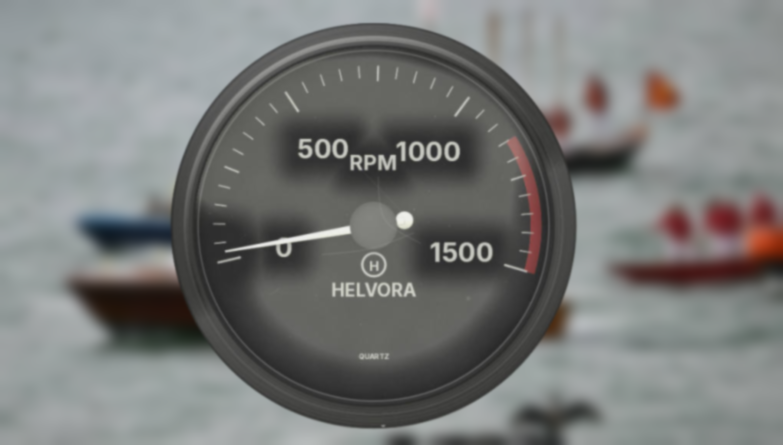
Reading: 25 rpm
